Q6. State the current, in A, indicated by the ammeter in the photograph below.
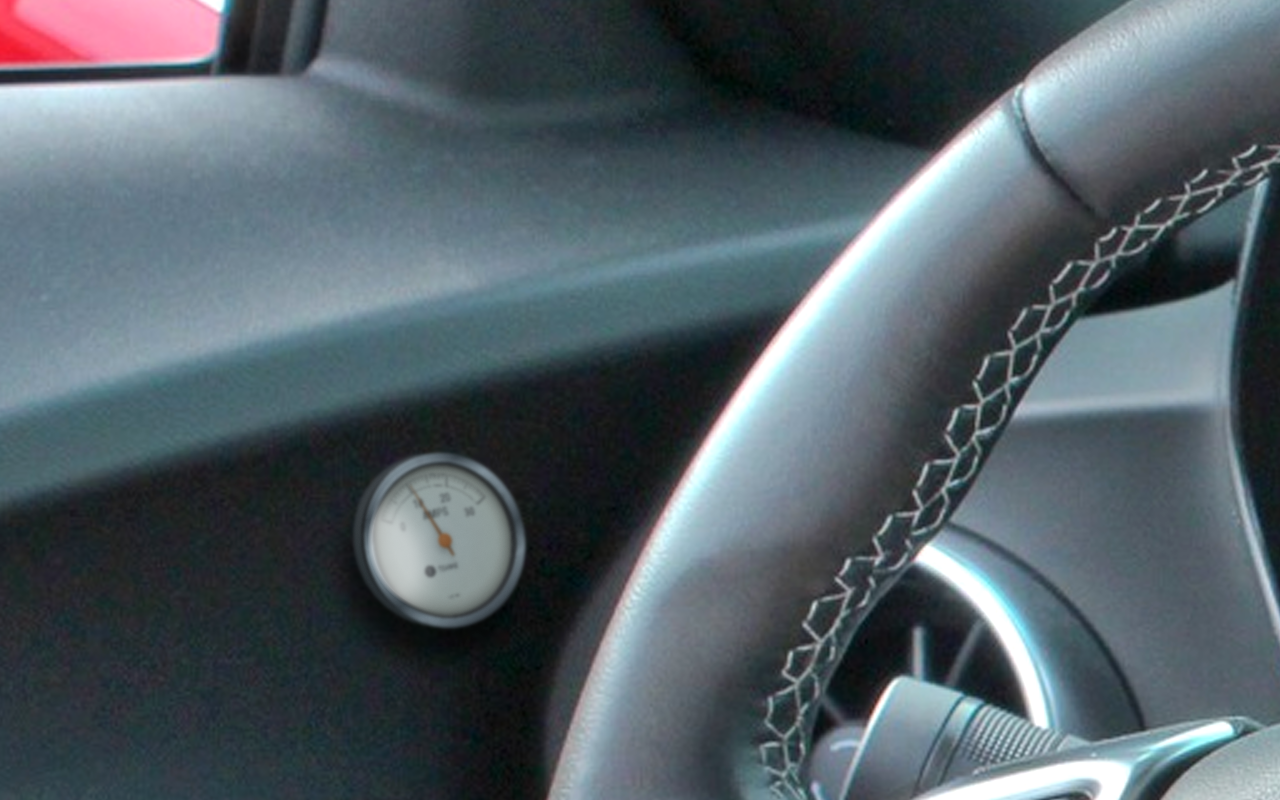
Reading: 10 A
